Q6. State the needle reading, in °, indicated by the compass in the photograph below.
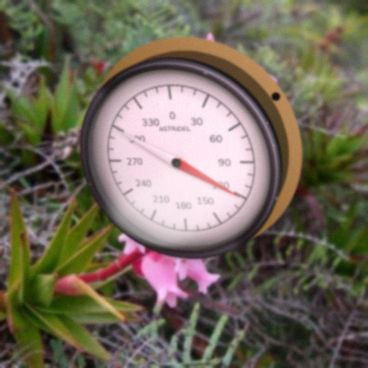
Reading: 120 °
